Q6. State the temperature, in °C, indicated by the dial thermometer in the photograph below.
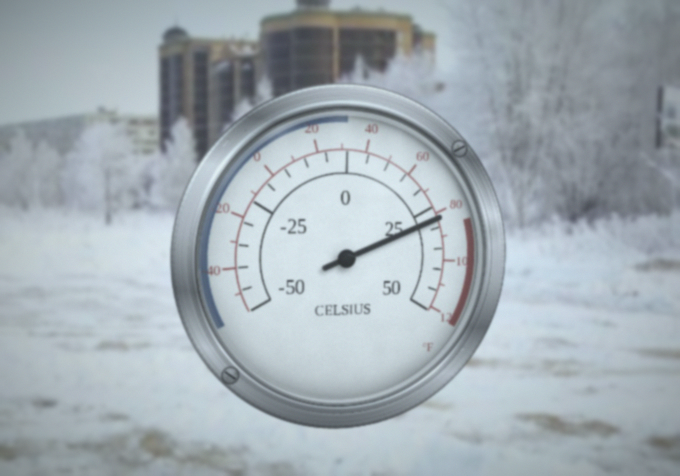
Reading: 27.5 °C
